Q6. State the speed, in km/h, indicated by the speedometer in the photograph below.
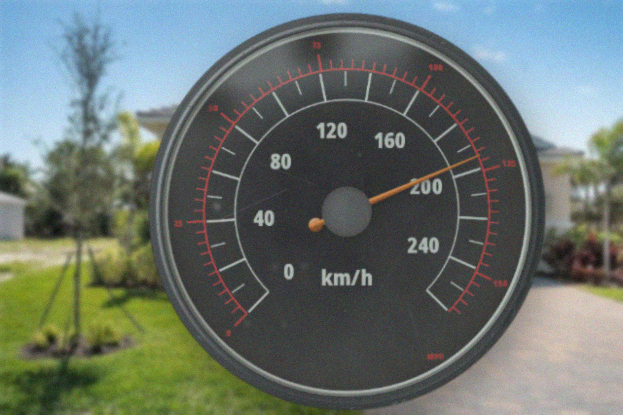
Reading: 195 km/h
